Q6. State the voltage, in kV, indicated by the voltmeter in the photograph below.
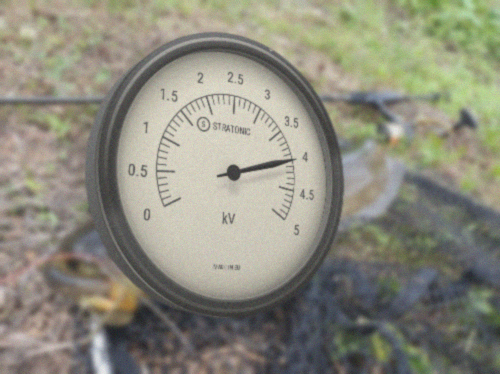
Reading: 4 kV
